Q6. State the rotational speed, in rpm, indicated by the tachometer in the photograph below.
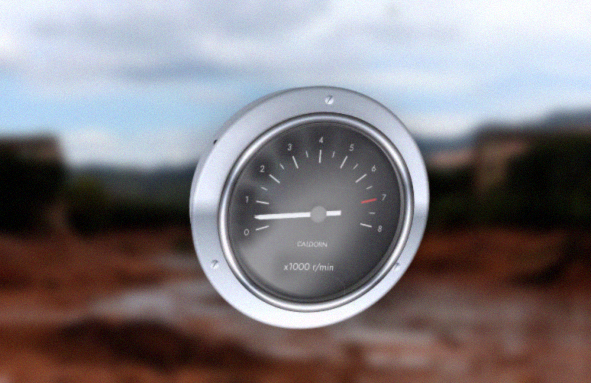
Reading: 500 rpm
